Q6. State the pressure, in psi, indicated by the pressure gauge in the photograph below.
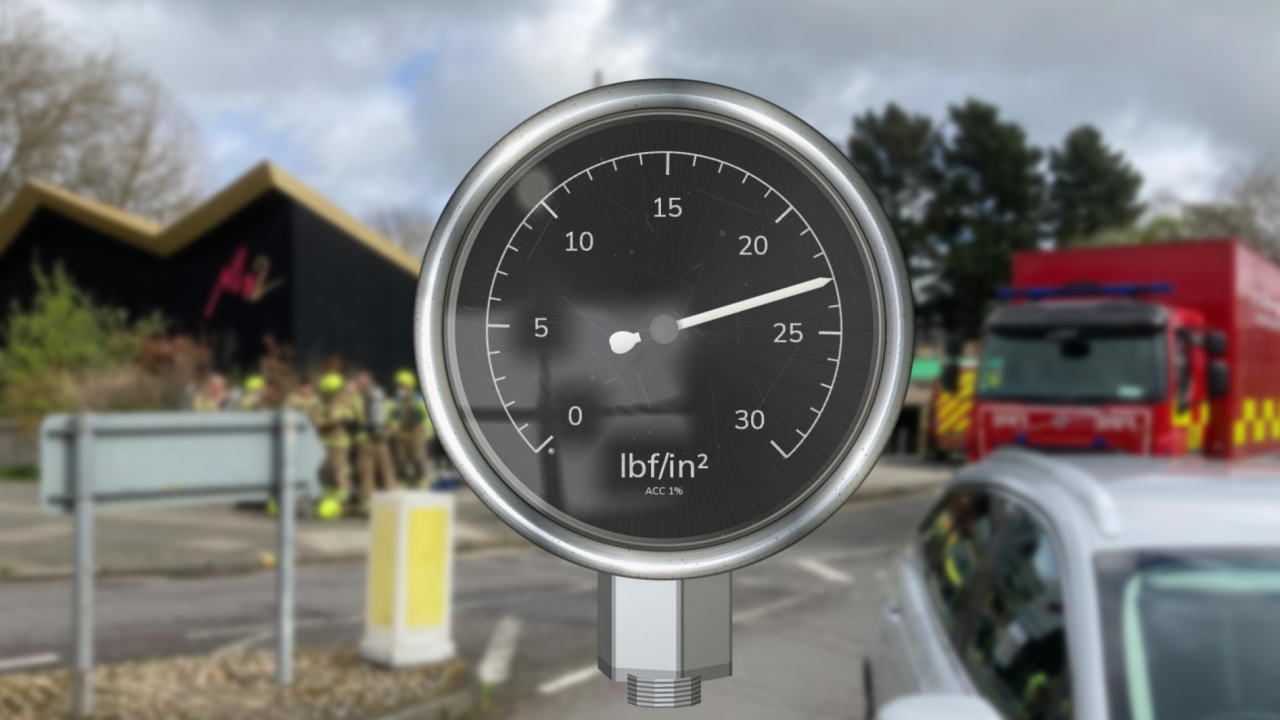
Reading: 23 psi
